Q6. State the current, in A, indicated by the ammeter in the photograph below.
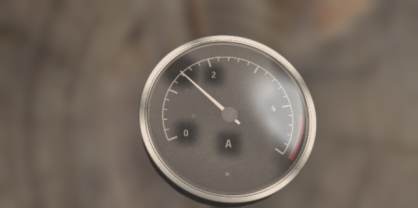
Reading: 1.4 A
